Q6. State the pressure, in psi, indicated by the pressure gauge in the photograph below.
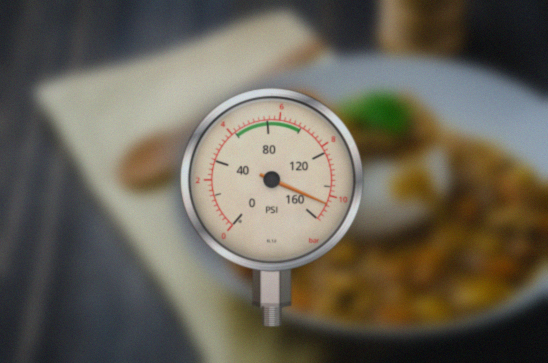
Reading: 150 psi
